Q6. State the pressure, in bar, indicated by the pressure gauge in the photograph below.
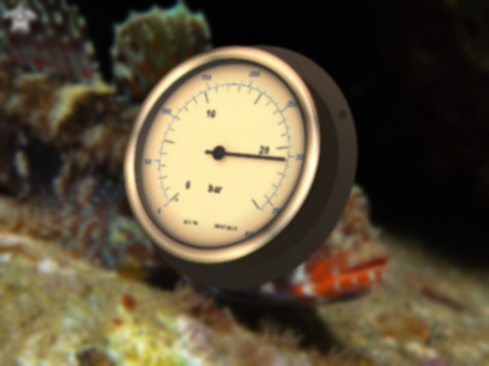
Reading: 21 bar
